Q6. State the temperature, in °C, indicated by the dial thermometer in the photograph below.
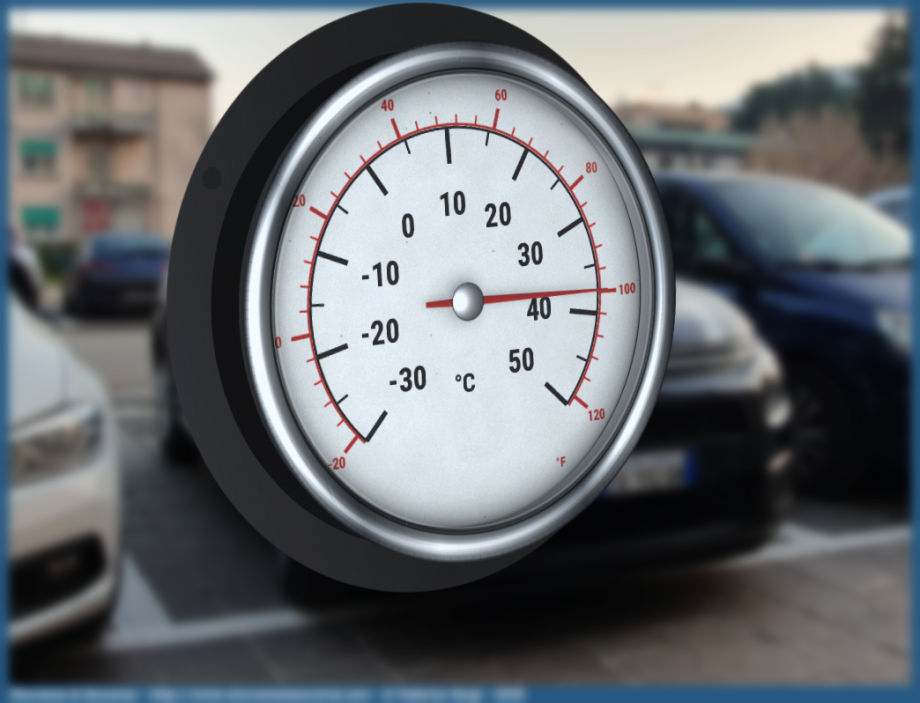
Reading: 37.5 °C
